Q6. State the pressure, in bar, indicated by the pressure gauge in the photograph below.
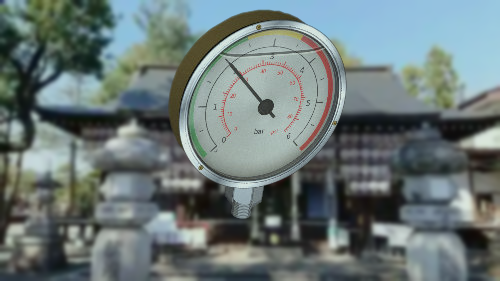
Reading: 2 bar
